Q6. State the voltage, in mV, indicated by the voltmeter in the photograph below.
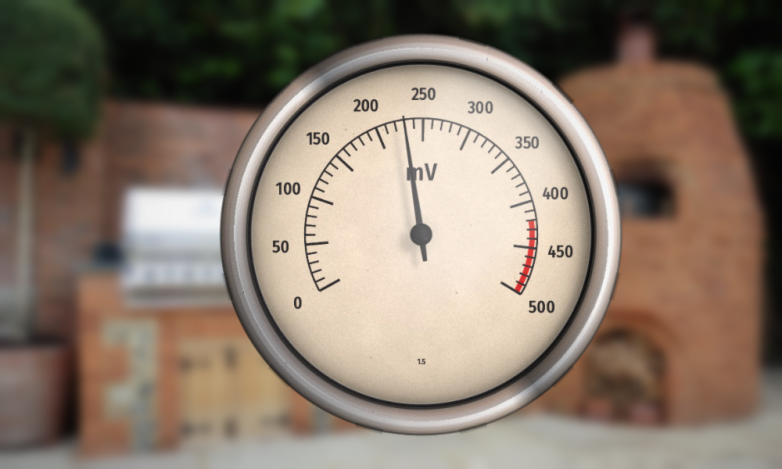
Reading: 230 mV
